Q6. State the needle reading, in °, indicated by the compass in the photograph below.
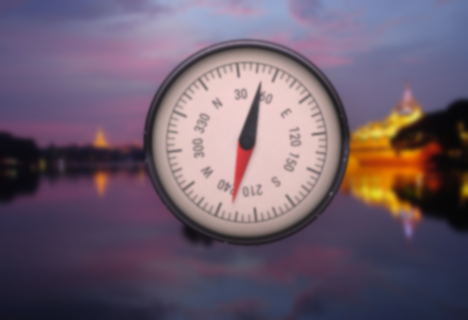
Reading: 230 °
